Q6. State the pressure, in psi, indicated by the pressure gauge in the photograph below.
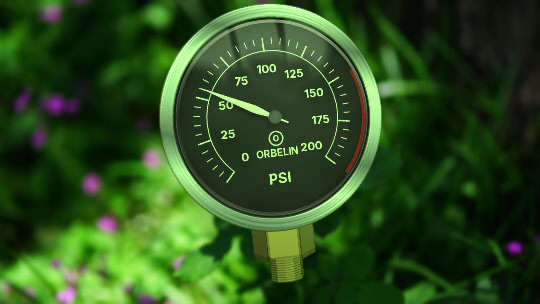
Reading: 55 psi
